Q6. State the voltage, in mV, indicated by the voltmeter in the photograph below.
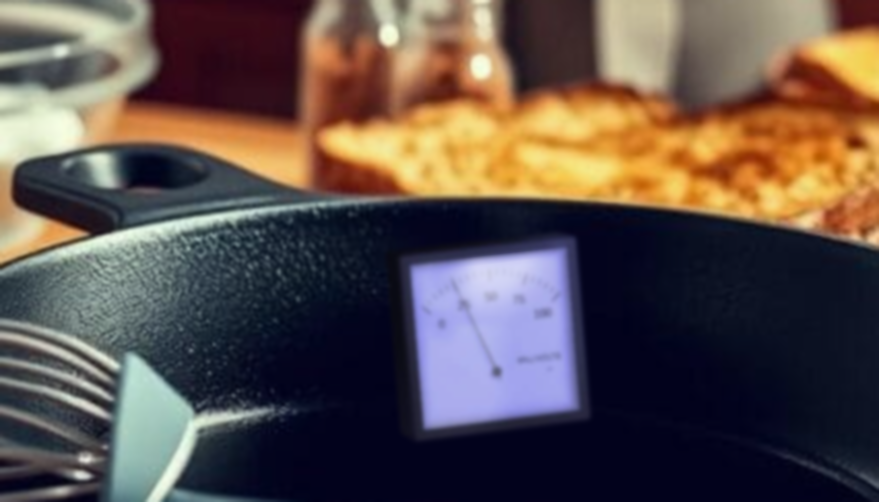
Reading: 25 mV
